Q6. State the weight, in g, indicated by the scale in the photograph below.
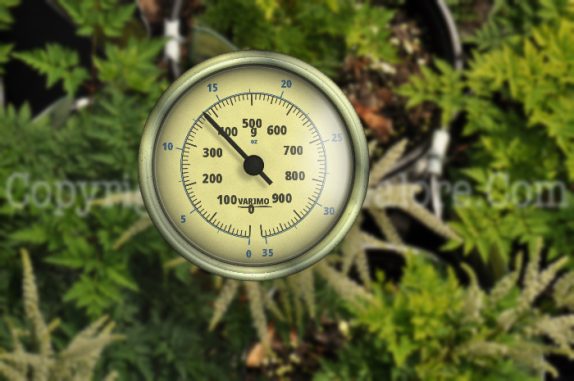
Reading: 380 g
